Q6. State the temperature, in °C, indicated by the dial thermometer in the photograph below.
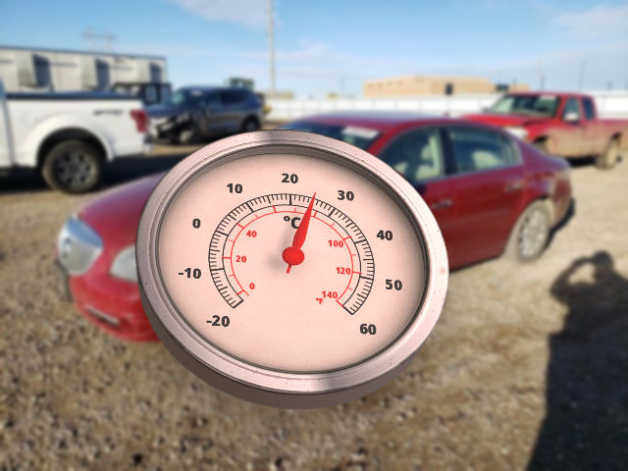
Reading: 25 °C
